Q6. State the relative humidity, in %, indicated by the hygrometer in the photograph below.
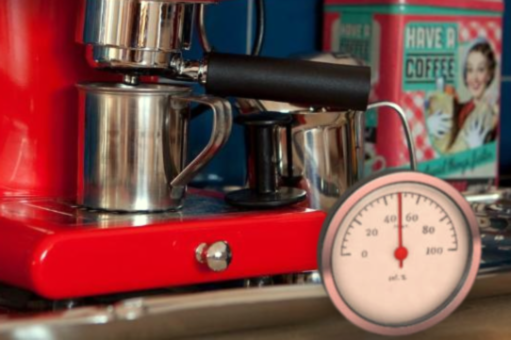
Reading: 48 %
